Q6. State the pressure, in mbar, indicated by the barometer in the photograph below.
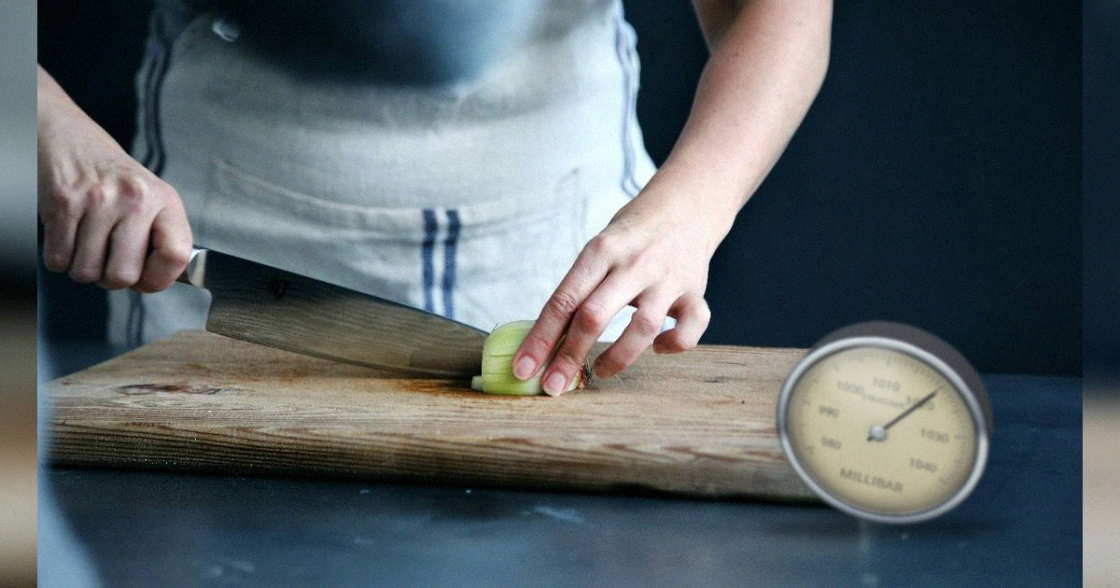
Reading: 1020 mbar
